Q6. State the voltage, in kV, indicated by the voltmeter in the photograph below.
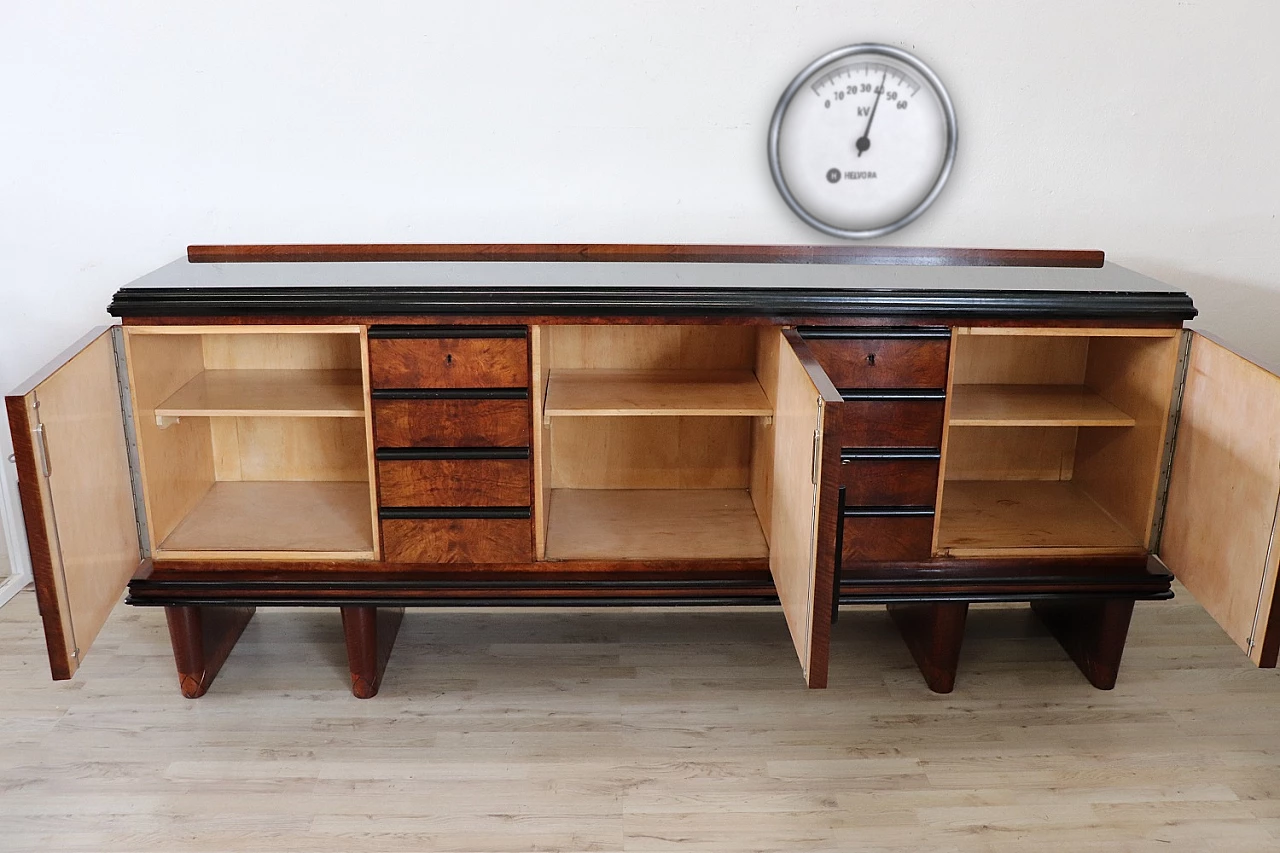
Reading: 40 kV
